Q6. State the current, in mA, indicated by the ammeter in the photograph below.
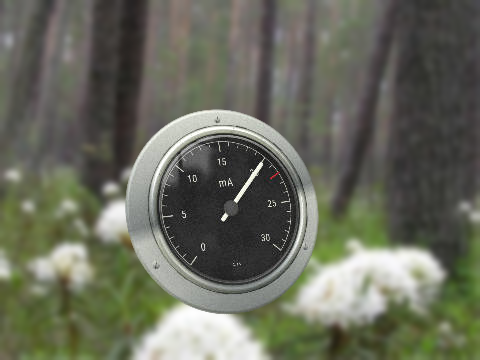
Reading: 20 mA
